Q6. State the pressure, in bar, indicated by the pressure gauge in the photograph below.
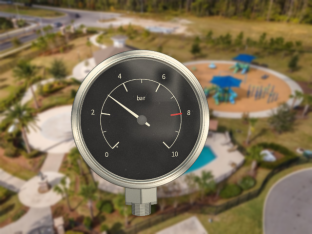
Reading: 3 bar
